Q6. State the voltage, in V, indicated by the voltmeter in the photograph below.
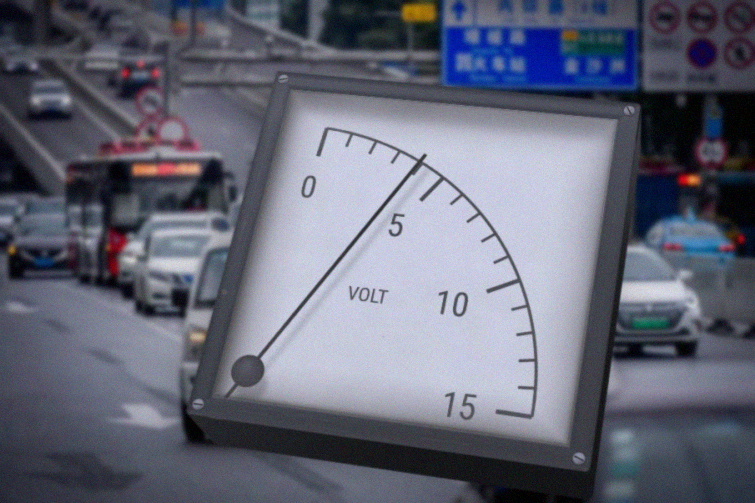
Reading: 4 V
